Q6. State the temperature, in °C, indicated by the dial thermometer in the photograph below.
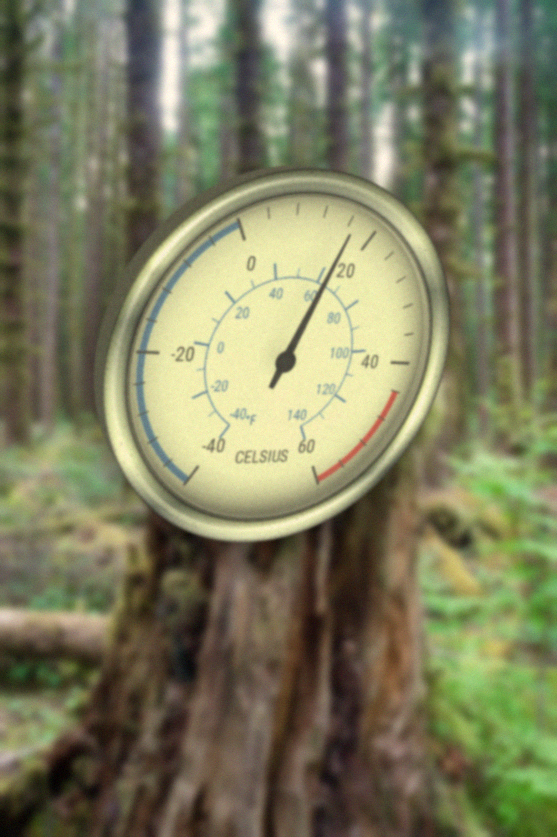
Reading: 16 °C
